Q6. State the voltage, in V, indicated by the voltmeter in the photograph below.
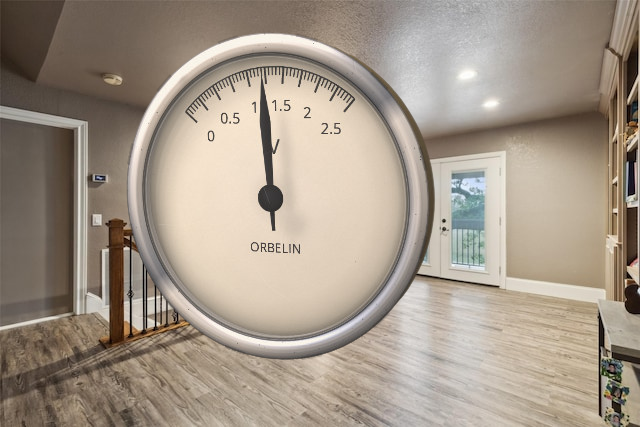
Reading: 1.25 V
